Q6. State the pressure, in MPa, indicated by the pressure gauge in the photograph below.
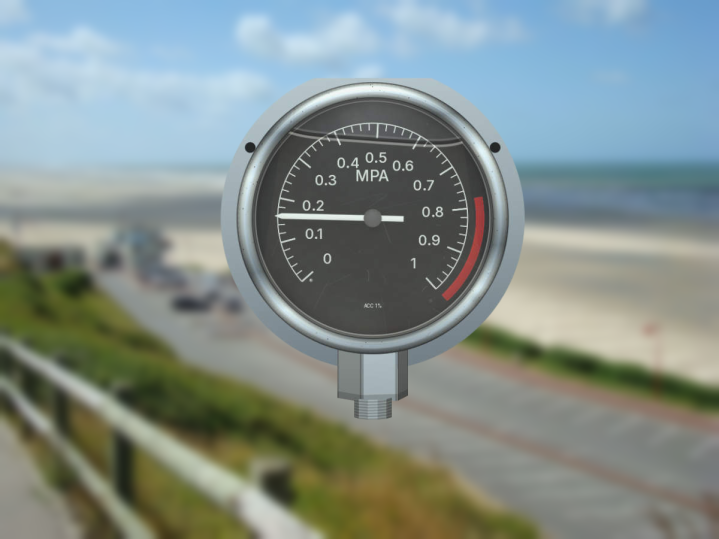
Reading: 0.16 MPa
